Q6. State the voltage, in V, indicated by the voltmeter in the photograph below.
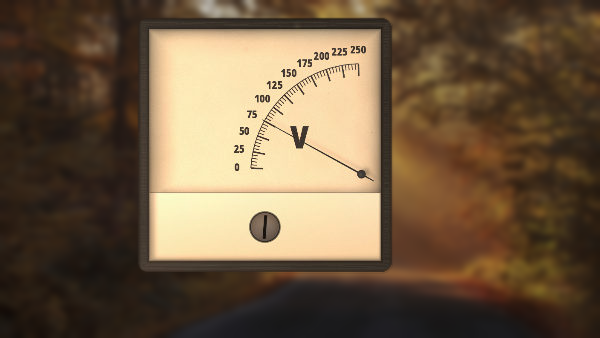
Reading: 75 V
